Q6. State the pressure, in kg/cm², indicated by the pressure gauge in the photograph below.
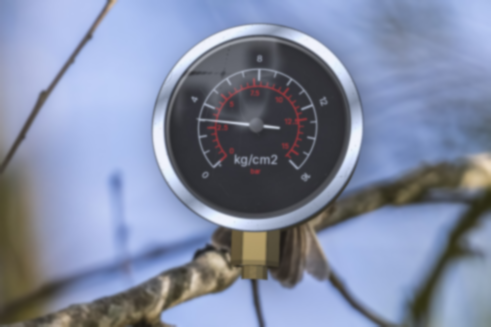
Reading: 3 kg/cm²
